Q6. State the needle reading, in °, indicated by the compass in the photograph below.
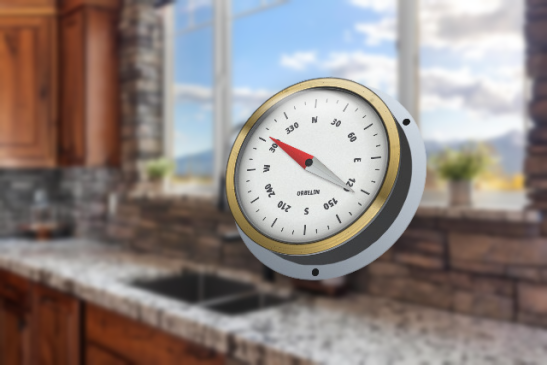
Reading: 305 °
